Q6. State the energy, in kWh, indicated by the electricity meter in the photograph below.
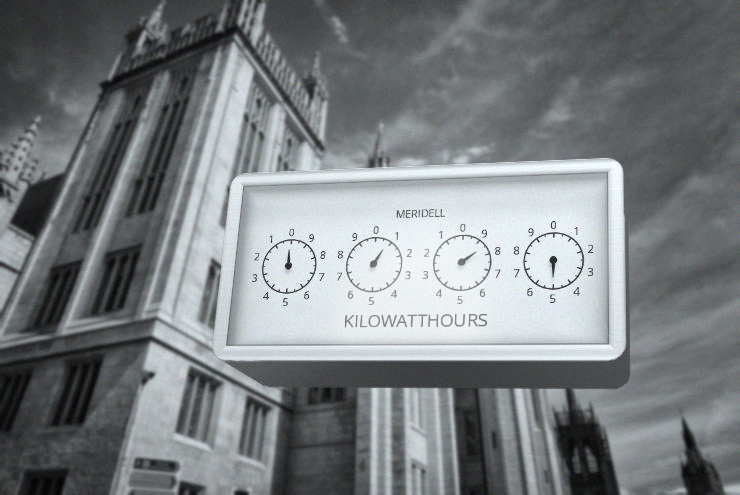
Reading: 85 kWh
